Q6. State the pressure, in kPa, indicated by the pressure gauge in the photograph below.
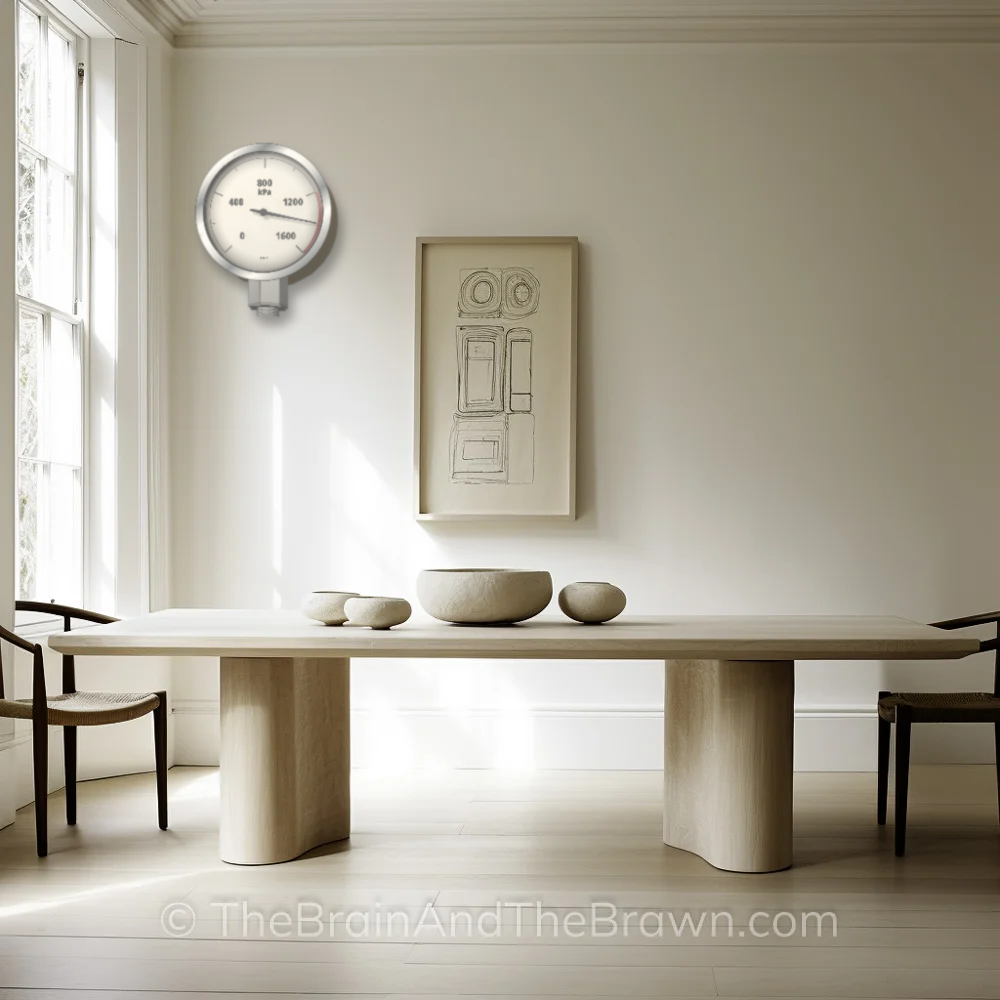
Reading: 1400 kPa
